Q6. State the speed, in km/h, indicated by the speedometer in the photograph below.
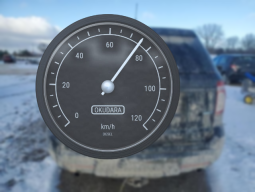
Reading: 75 km/h
